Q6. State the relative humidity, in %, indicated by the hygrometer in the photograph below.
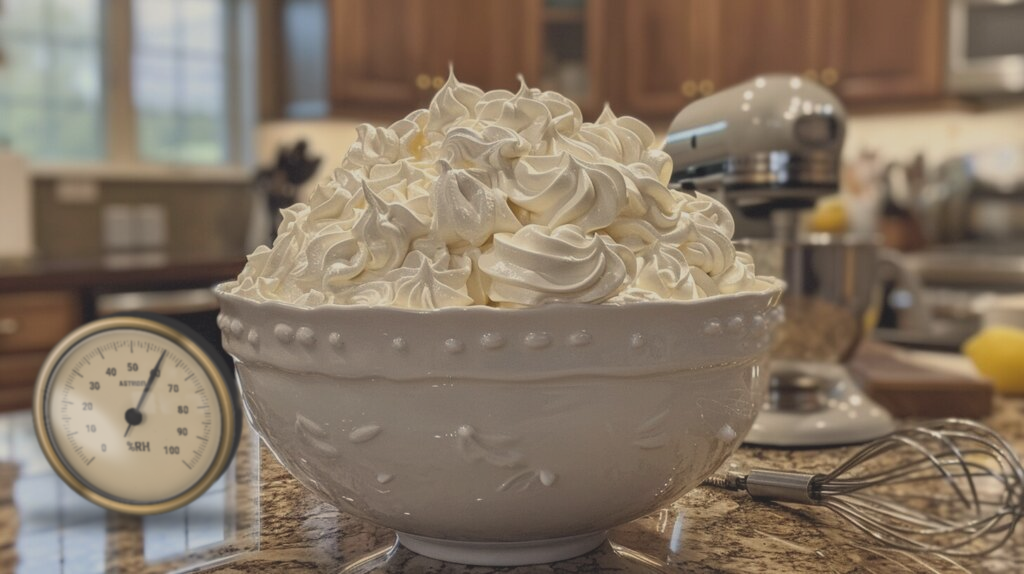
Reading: 60 %
